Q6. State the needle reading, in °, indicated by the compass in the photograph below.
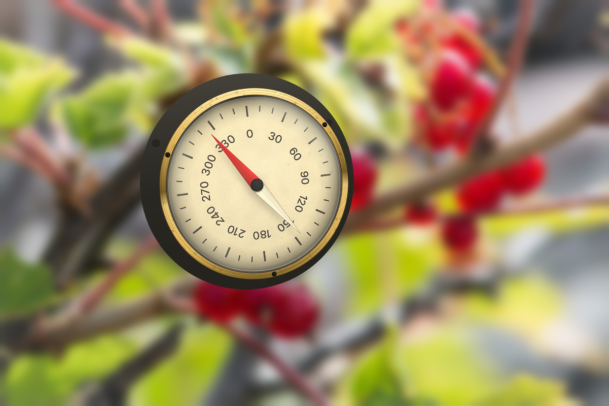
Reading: 325 °
